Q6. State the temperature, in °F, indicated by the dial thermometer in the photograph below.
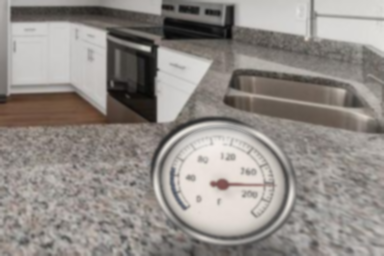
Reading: 180 °F
